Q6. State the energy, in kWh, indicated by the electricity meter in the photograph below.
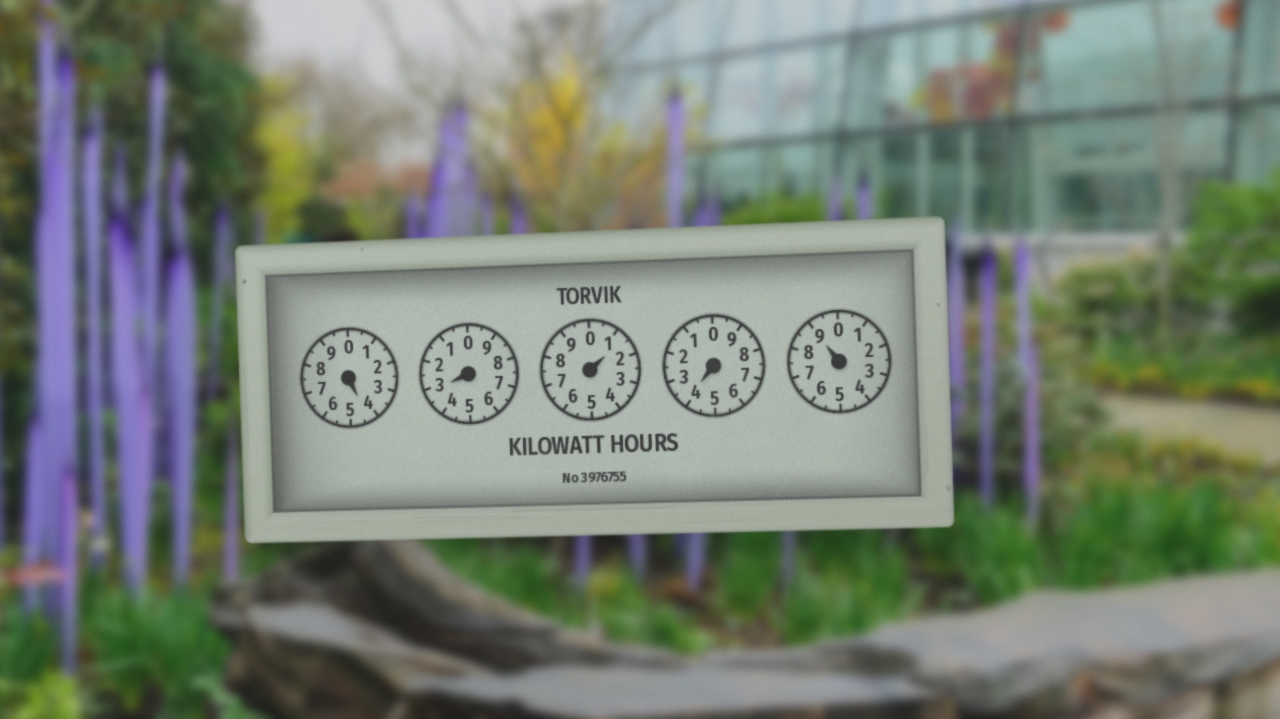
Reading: 43139 kWh
